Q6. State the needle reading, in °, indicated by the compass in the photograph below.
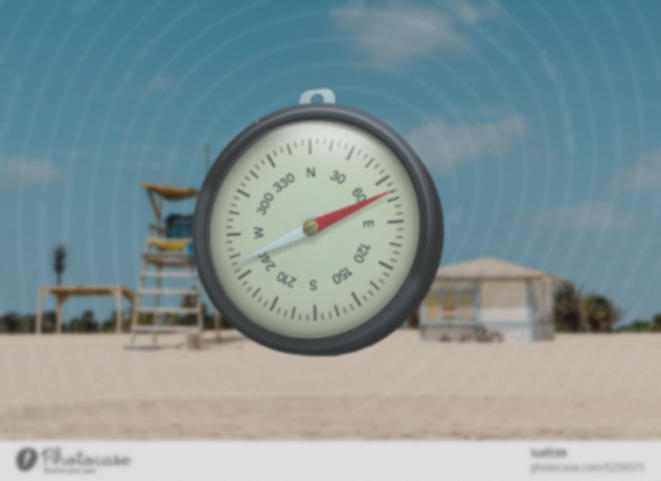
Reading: 70 °
